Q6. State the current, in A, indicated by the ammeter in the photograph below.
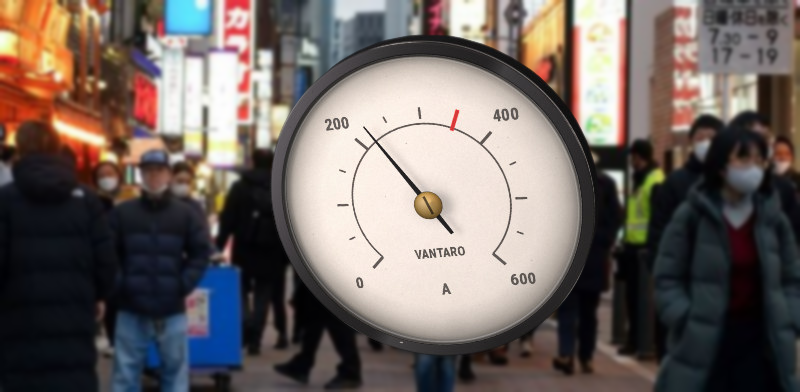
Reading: 225 A
